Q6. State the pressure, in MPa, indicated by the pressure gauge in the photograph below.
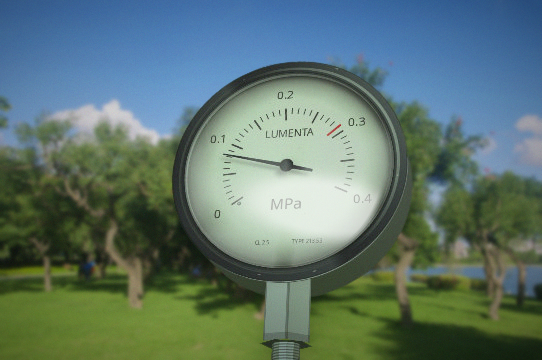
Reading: 0.08 MPa
